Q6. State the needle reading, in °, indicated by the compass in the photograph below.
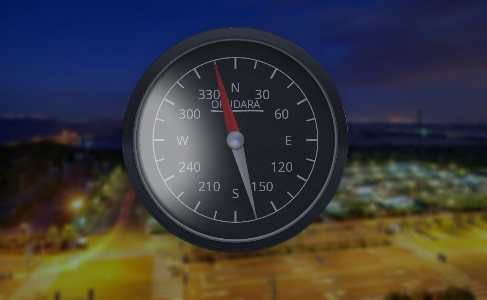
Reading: 345 °
